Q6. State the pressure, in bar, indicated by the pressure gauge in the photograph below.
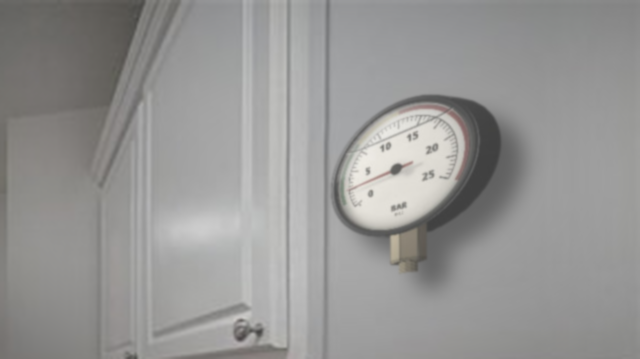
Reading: 2.5 bar
